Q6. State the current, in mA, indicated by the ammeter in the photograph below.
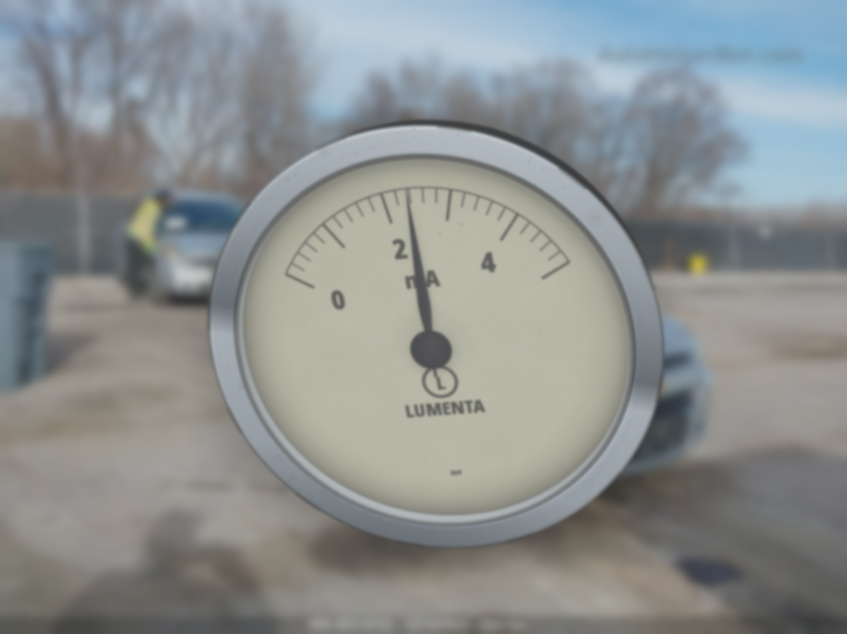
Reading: 2.4 mA
